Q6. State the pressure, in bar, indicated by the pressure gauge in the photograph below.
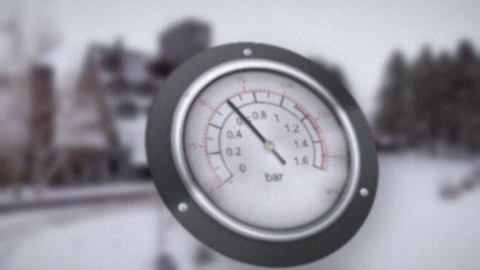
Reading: 0.6 bar
